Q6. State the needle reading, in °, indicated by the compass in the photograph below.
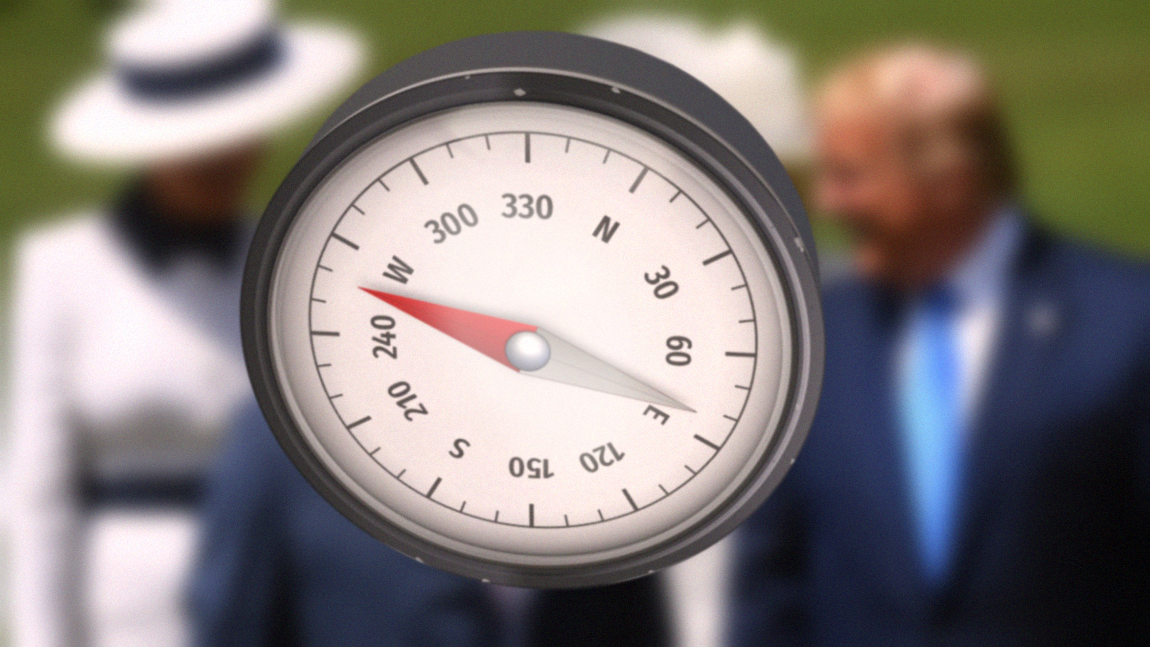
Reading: 260 °
